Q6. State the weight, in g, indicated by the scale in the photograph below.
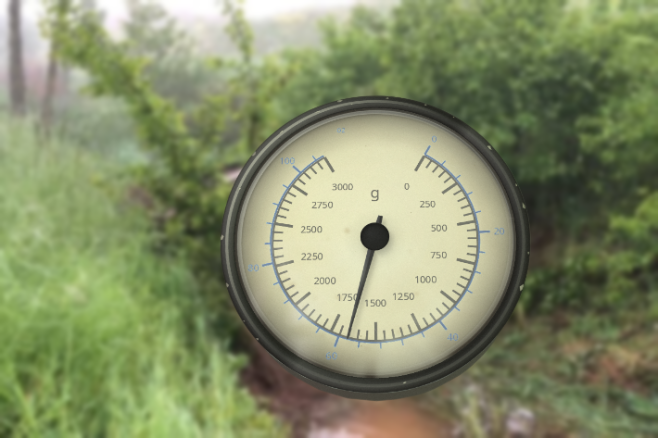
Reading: 1650 g
